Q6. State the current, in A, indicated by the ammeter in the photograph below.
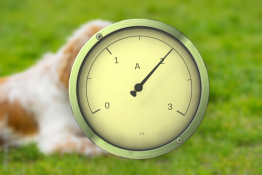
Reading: 2 A
